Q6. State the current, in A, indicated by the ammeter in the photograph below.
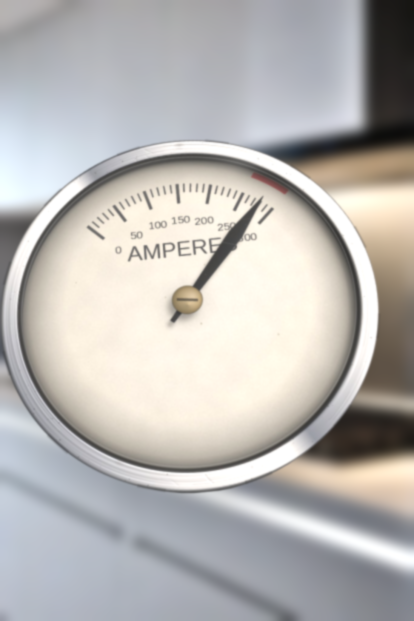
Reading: 280 A
